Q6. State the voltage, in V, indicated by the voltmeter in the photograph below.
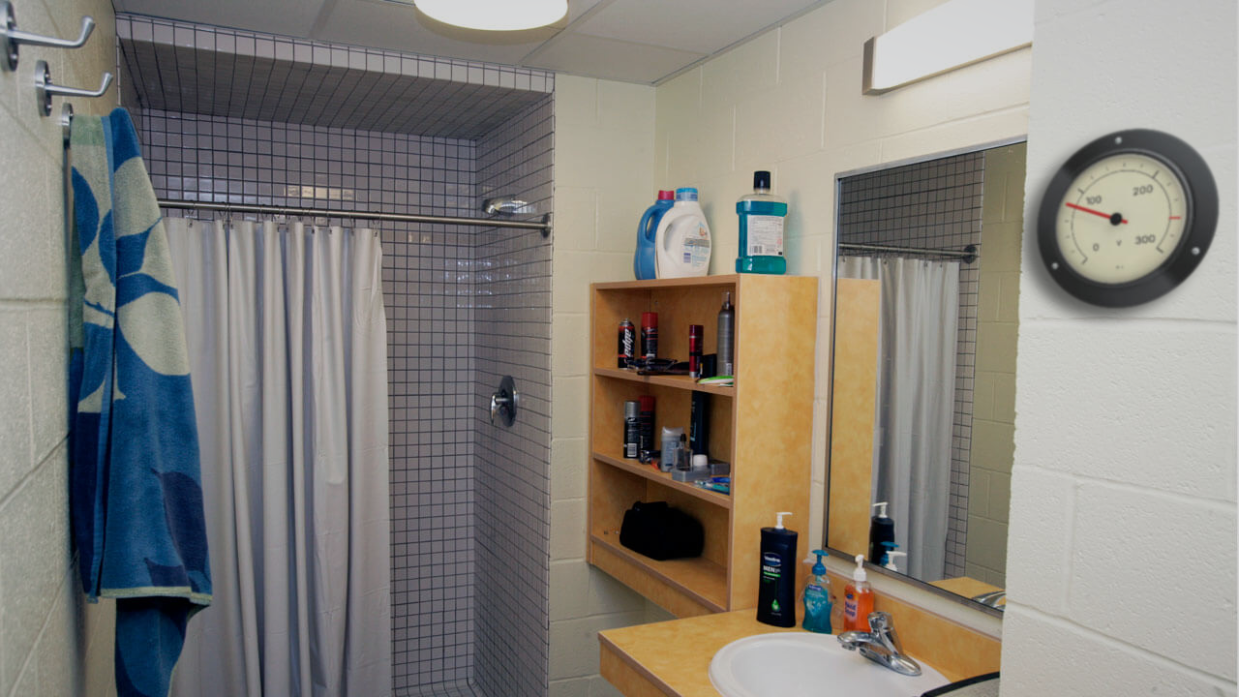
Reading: 80 V
